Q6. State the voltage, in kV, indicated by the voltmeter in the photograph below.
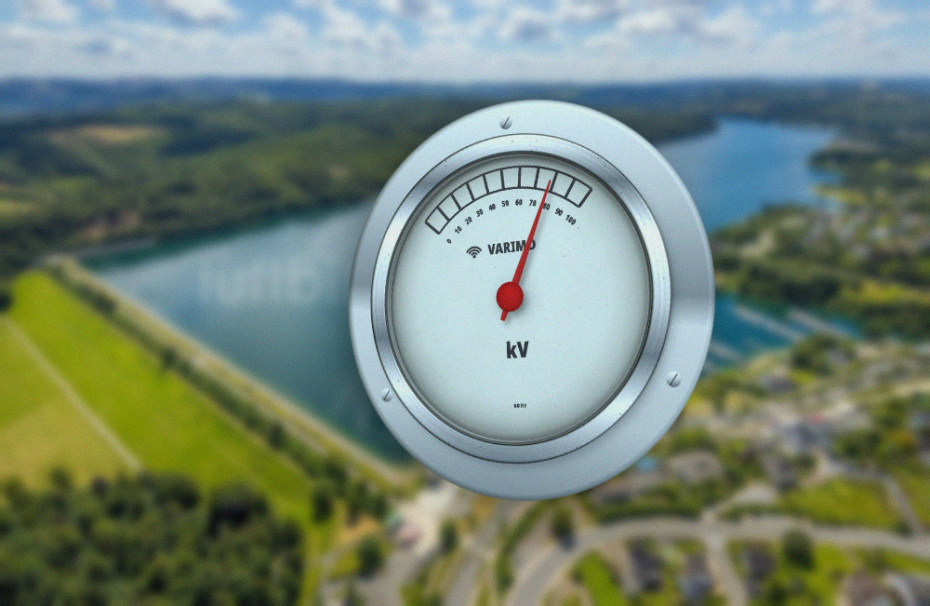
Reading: 80 kV
